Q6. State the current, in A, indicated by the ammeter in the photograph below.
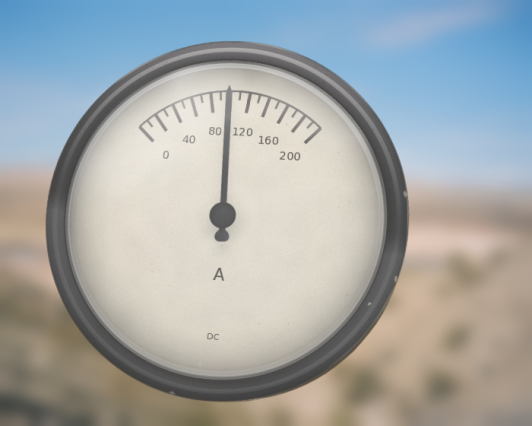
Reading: 100 A
